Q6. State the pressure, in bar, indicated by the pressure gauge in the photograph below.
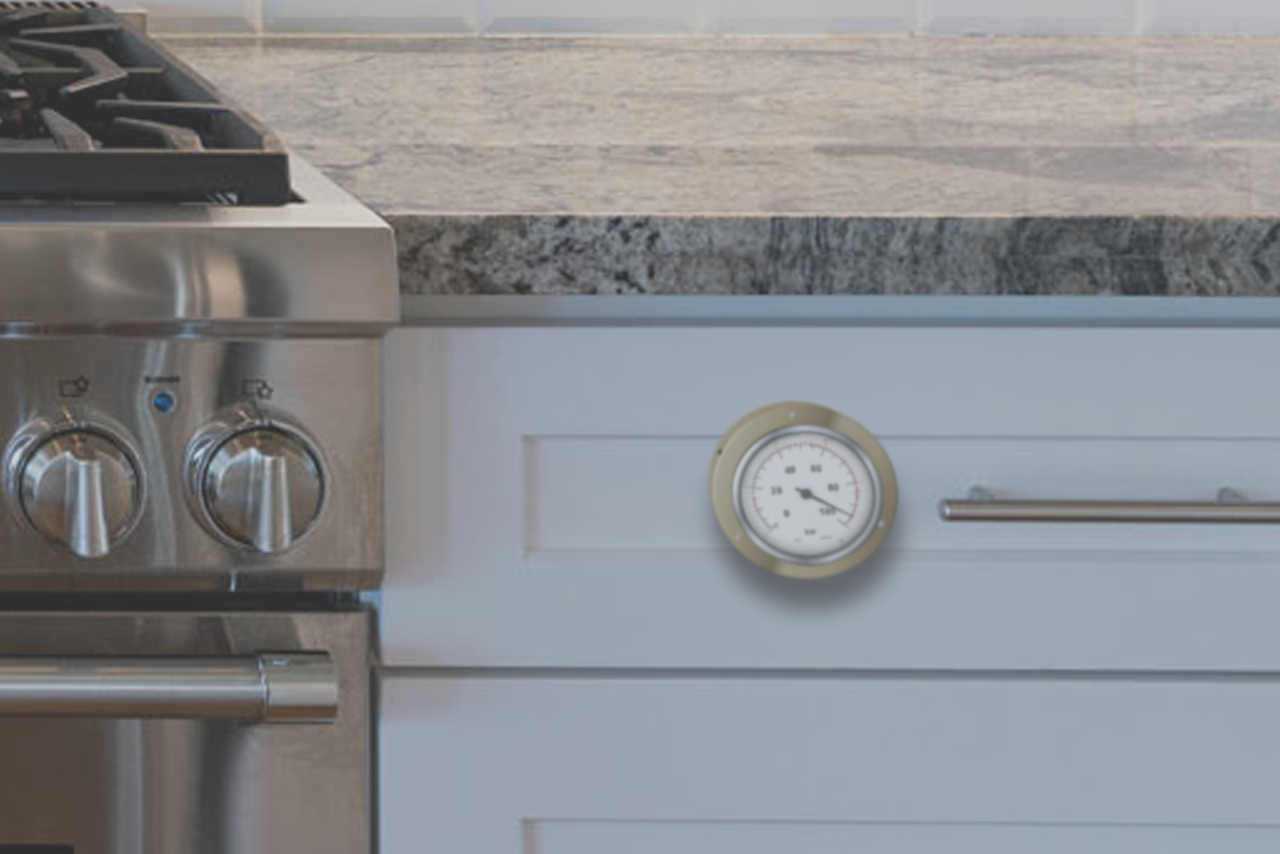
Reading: 95 bar
